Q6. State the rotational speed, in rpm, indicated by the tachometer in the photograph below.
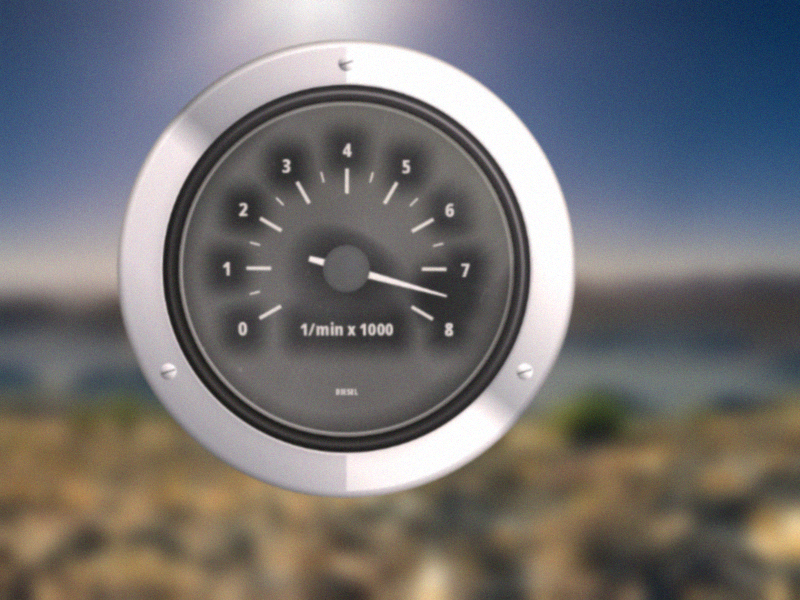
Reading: 7500 rpm
